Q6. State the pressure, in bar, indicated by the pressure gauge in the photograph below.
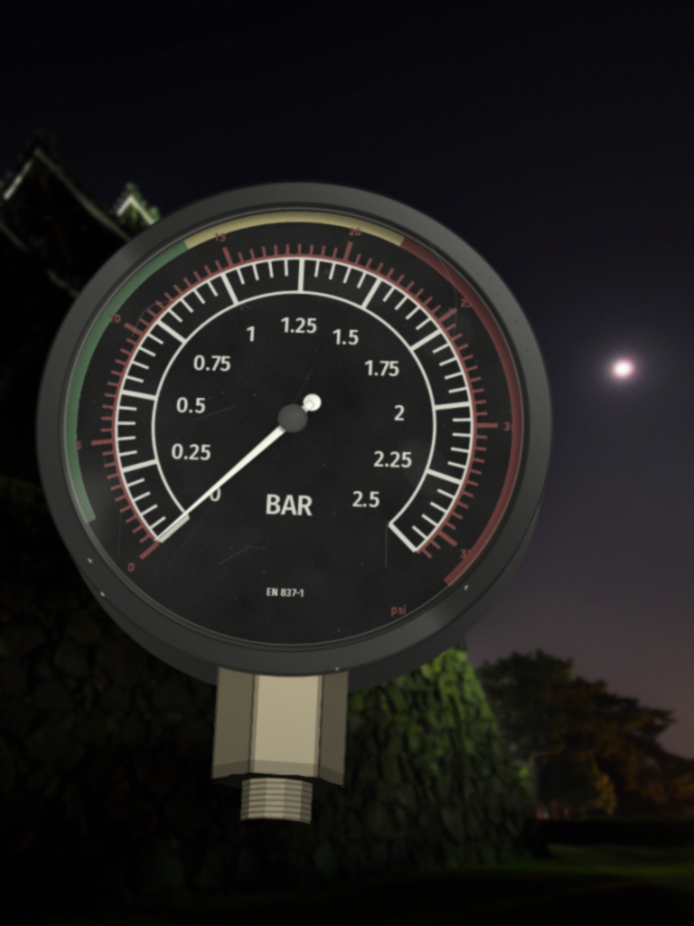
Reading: 0 bar
